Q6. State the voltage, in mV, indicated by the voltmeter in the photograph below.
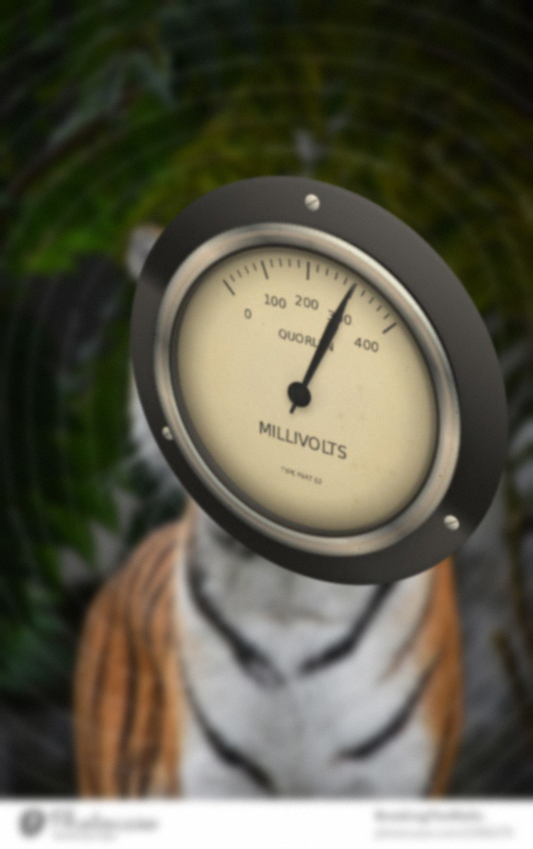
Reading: 300 mV
